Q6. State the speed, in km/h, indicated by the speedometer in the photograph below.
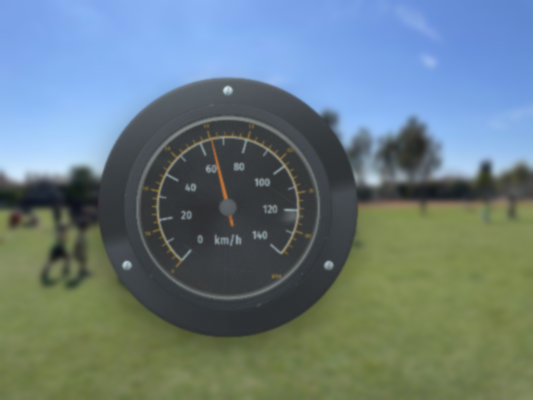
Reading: 65 km/h
